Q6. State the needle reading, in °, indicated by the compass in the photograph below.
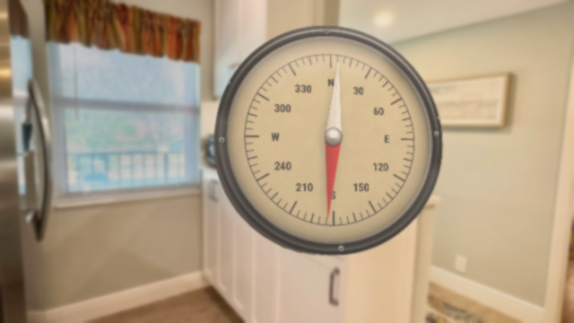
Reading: 185 °
